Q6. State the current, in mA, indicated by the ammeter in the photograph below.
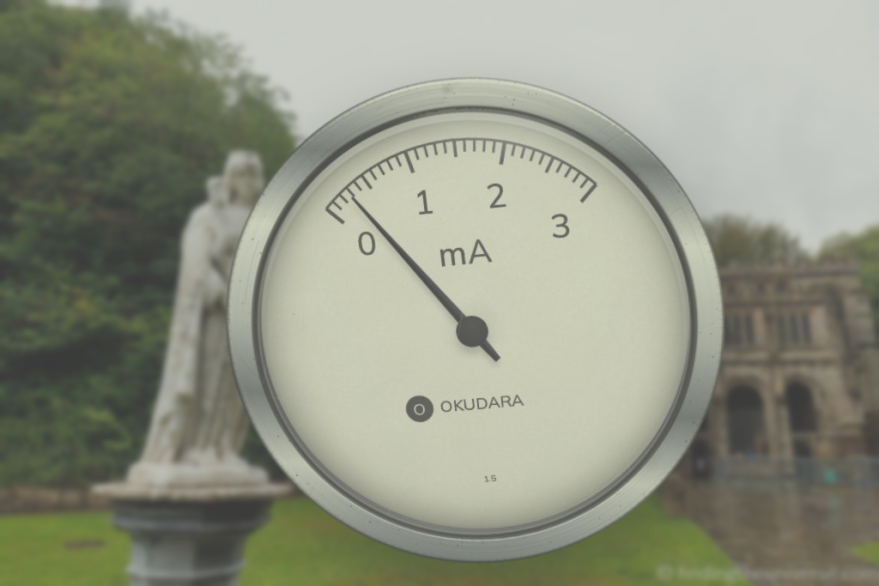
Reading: 0.3 mA
